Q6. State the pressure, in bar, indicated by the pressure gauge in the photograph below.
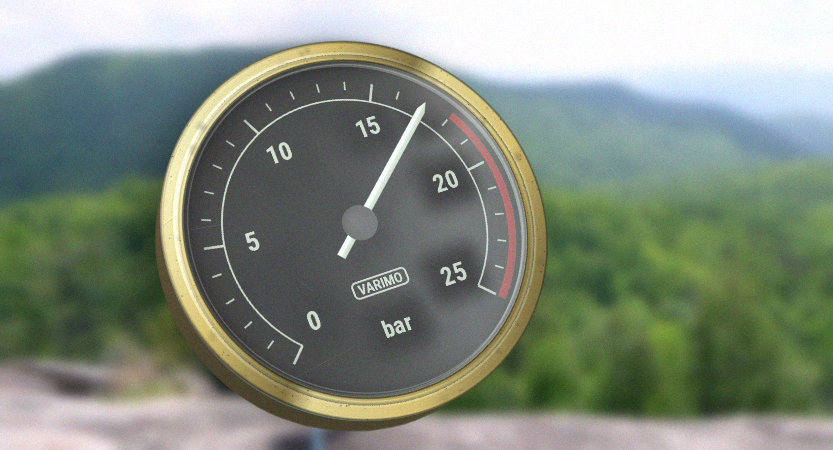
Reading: 17 bar
